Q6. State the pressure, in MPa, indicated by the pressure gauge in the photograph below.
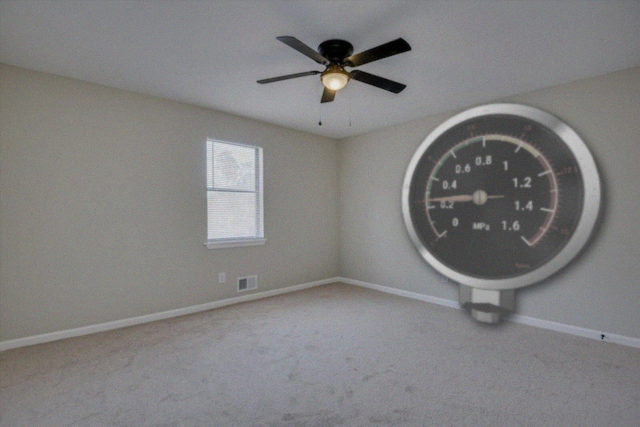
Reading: 0.25 MPa
